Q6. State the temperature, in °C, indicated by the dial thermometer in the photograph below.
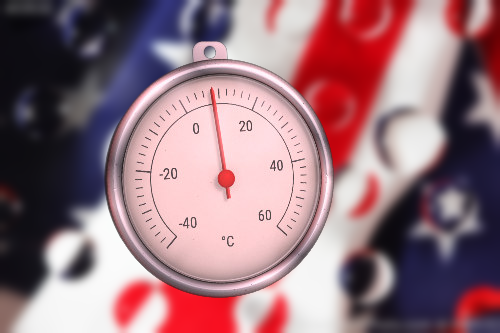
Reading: 8 °C
